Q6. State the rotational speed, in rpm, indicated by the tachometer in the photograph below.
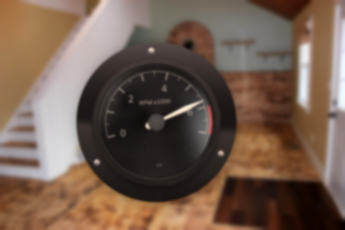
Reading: 5750 rpm
